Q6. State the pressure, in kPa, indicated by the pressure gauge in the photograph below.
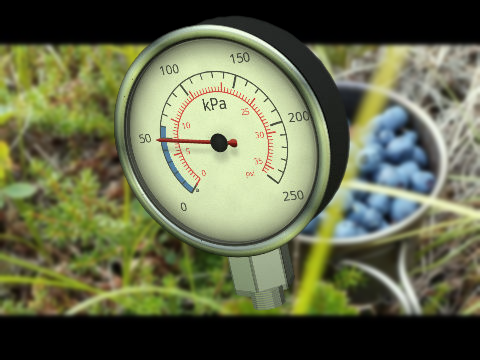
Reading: 50 kPa
